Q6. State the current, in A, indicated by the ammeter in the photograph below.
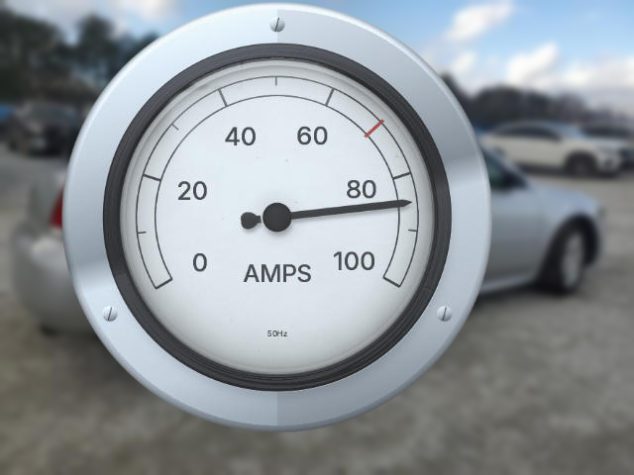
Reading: 85 A
